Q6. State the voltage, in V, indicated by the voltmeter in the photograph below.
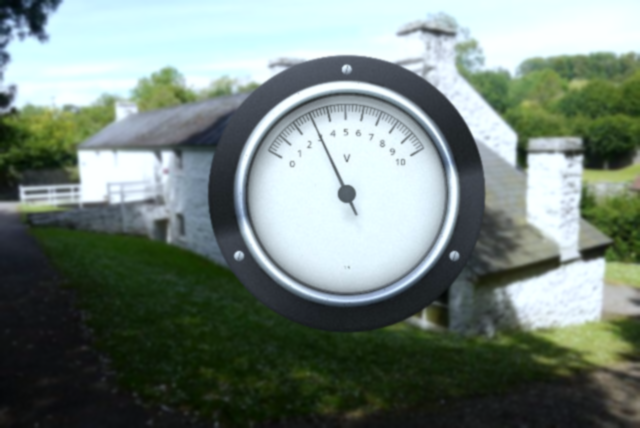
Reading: 3 V
